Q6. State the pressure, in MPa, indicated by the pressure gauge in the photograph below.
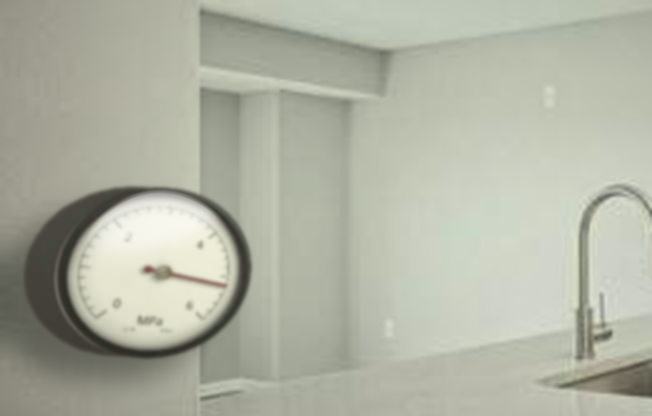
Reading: 5.2 MPa
